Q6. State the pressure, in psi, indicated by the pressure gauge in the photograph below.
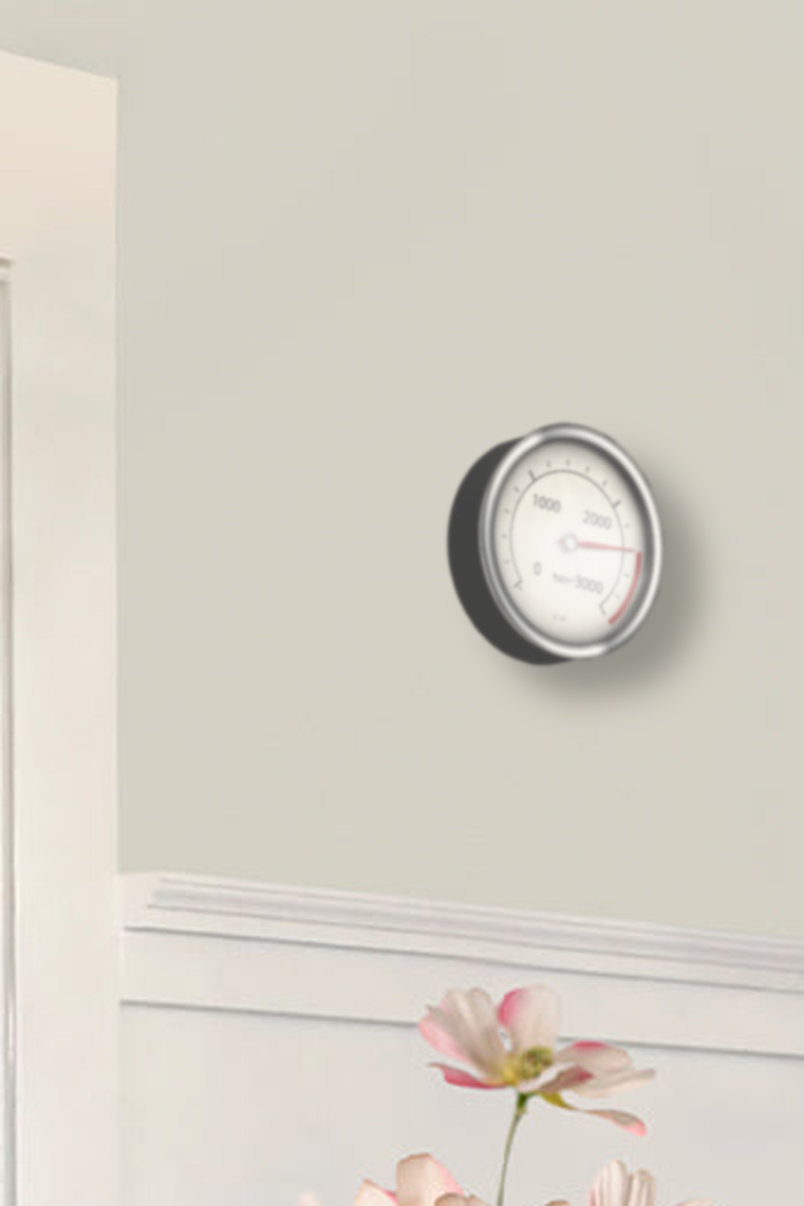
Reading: 2400 psi
